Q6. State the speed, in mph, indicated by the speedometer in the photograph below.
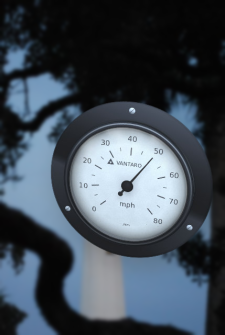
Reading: 50 mph
